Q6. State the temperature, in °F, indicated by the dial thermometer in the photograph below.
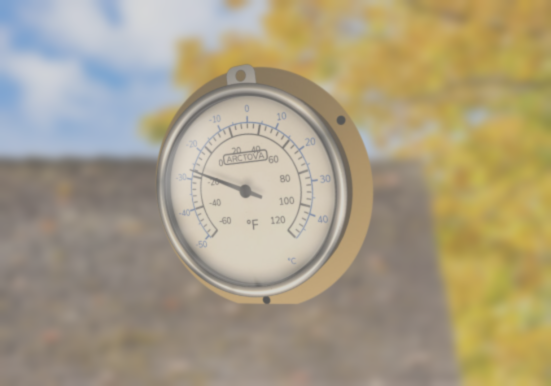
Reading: -16 °F
